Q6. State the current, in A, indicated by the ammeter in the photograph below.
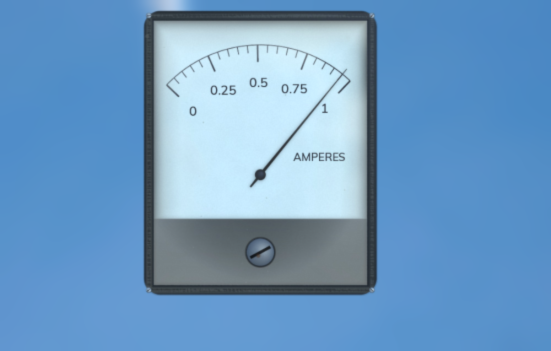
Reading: 0.95 A
